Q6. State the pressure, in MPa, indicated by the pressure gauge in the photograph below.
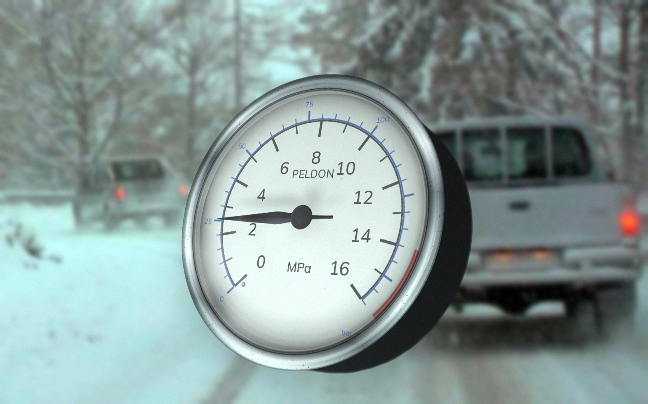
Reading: 2.5 MPa
